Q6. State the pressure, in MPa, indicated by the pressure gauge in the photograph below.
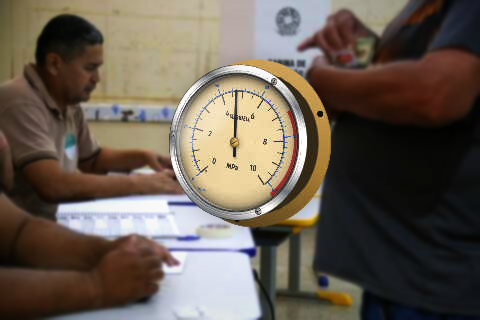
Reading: 4.75 MPa
